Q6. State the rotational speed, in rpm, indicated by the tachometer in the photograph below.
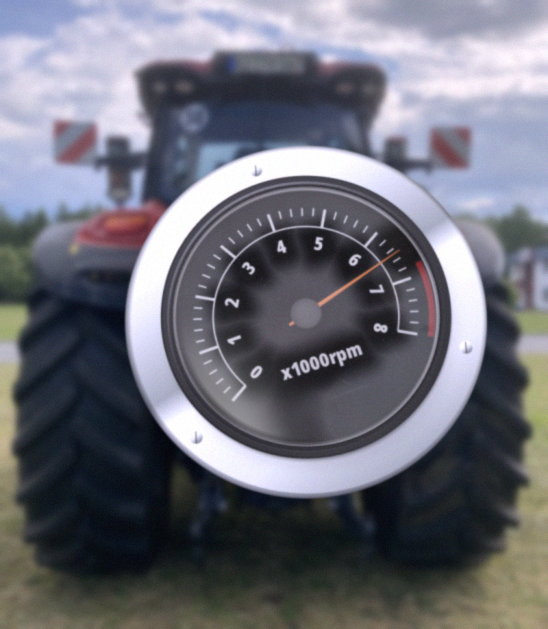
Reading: 6500 rpm
